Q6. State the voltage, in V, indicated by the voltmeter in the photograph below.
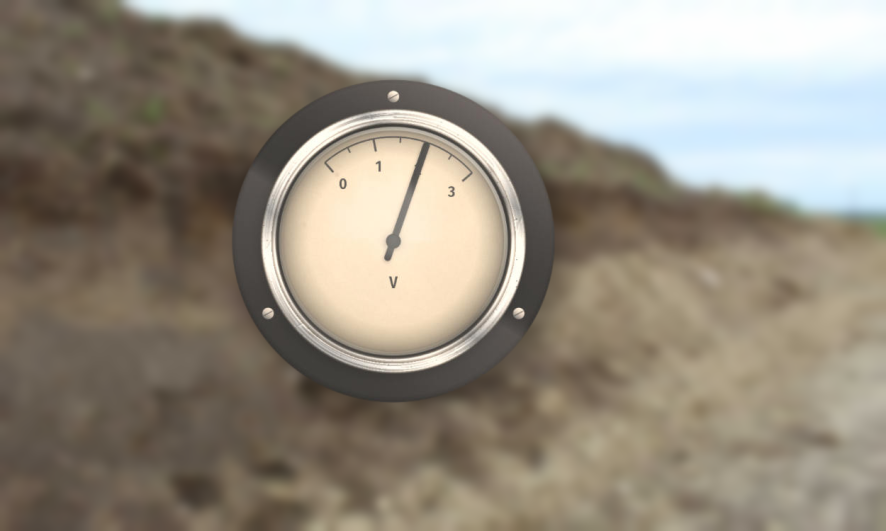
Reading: 2 V
